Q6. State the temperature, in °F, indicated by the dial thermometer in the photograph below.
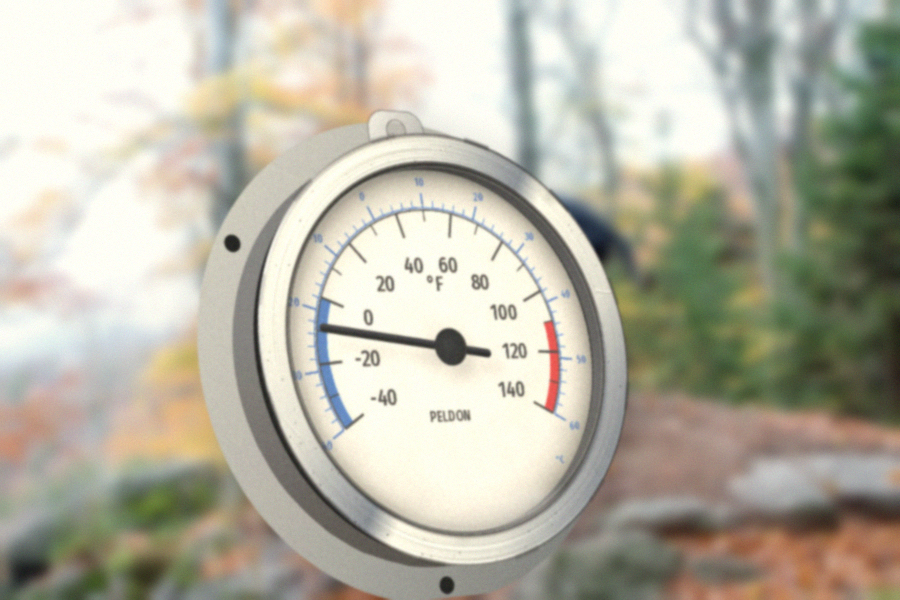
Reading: -10 °F
